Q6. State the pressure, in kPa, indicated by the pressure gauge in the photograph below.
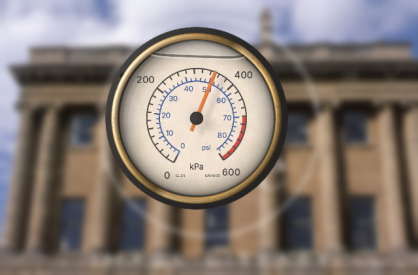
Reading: 350 kPa
